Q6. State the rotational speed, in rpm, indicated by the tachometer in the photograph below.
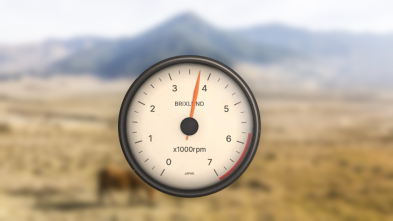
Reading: 3750 rpm
